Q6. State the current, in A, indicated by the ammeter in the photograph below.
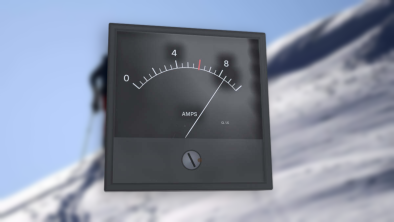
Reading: 8.5 A
